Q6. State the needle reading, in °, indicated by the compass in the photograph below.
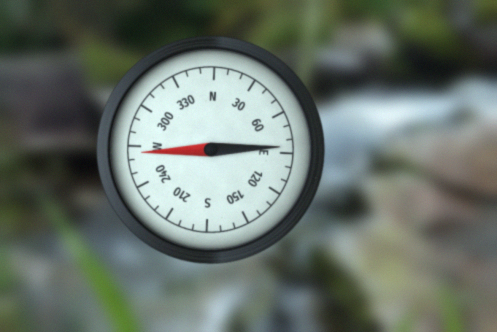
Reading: 265 °
